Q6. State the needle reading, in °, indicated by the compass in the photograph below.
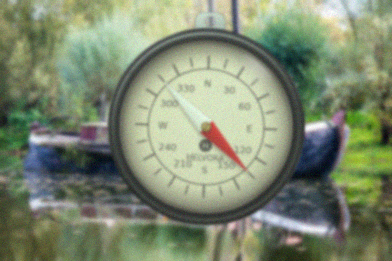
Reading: 135 °
